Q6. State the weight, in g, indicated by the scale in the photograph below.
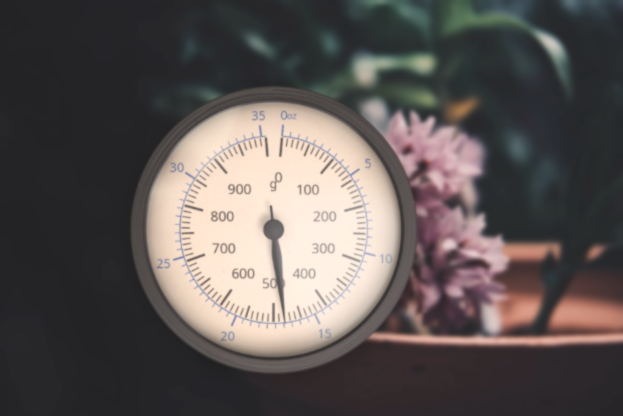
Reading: 480 g
